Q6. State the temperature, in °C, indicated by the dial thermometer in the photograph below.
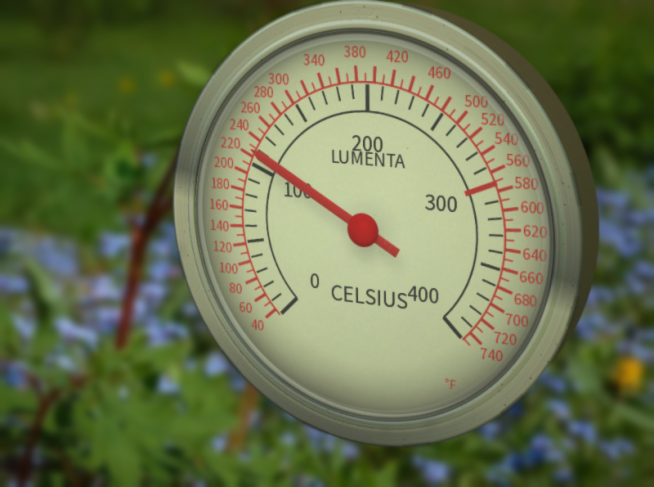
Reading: 110 °C
